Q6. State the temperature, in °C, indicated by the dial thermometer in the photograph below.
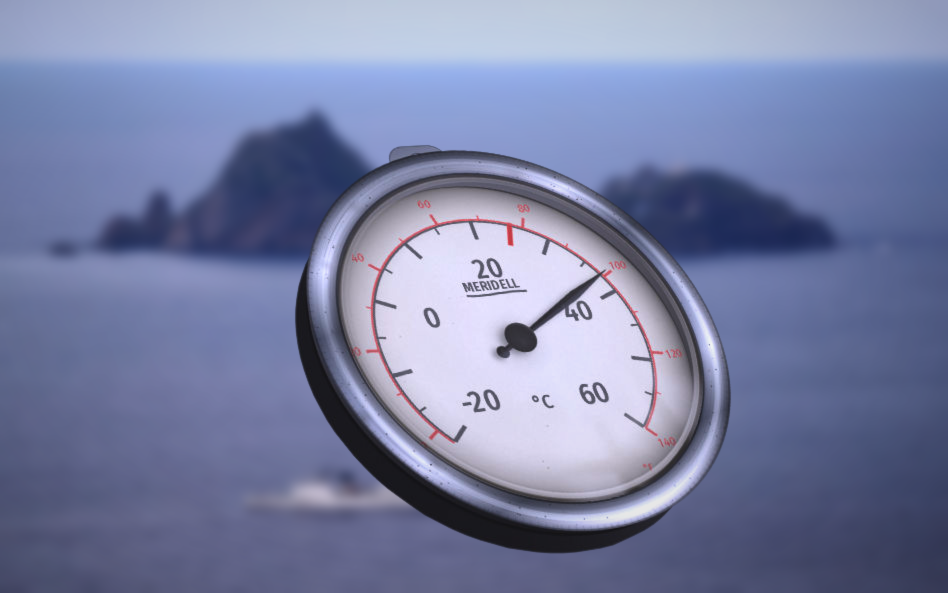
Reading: 37.5 °C
